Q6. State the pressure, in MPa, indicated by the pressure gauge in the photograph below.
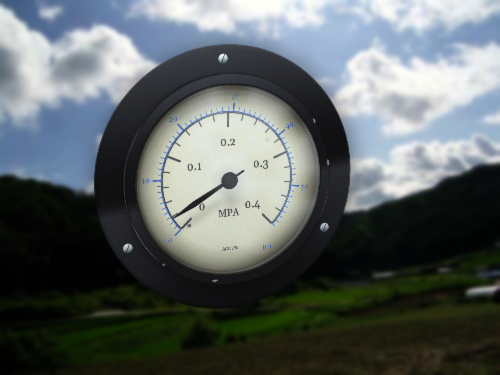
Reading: 0.02 MPa
